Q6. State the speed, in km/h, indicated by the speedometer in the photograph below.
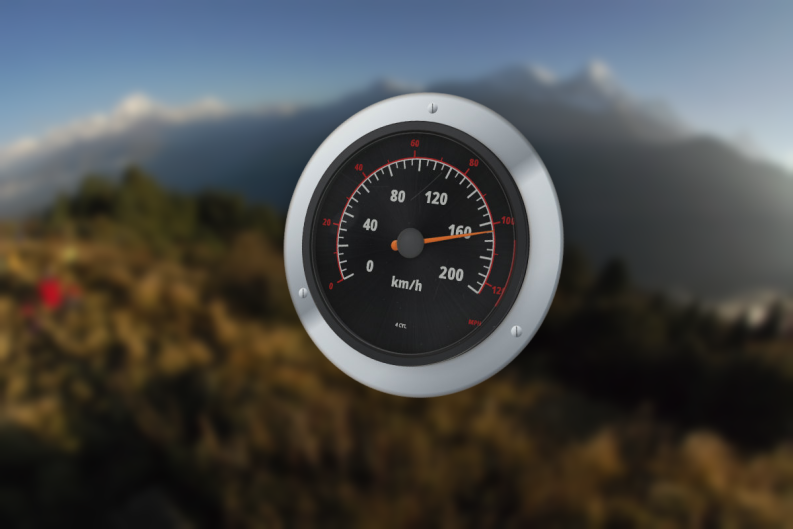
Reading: 165 km/h
